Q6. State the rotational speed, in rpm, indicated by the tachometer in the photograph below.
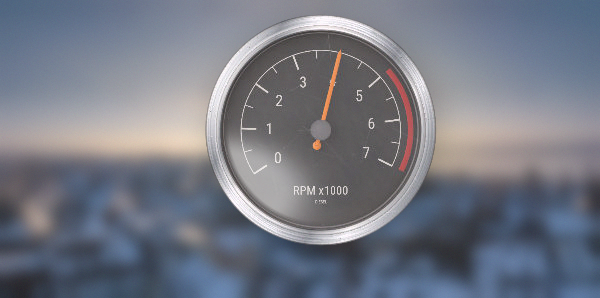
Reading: 4000 rpm
